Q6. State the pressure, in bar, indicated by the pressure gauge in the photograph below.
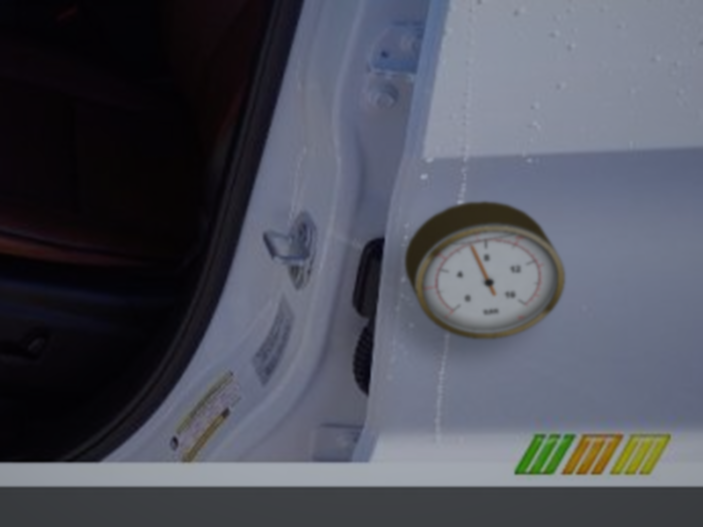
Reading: 7 bar
